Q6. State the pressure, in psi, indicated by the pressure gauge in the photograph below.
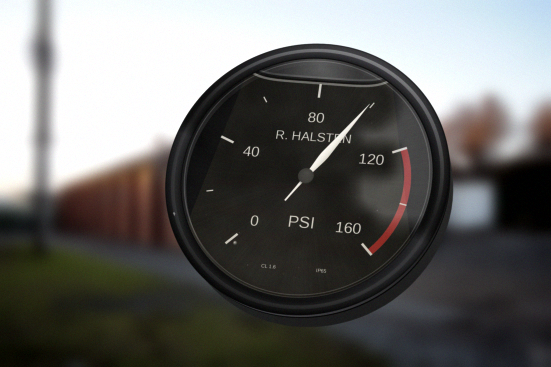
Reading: 100 psi
